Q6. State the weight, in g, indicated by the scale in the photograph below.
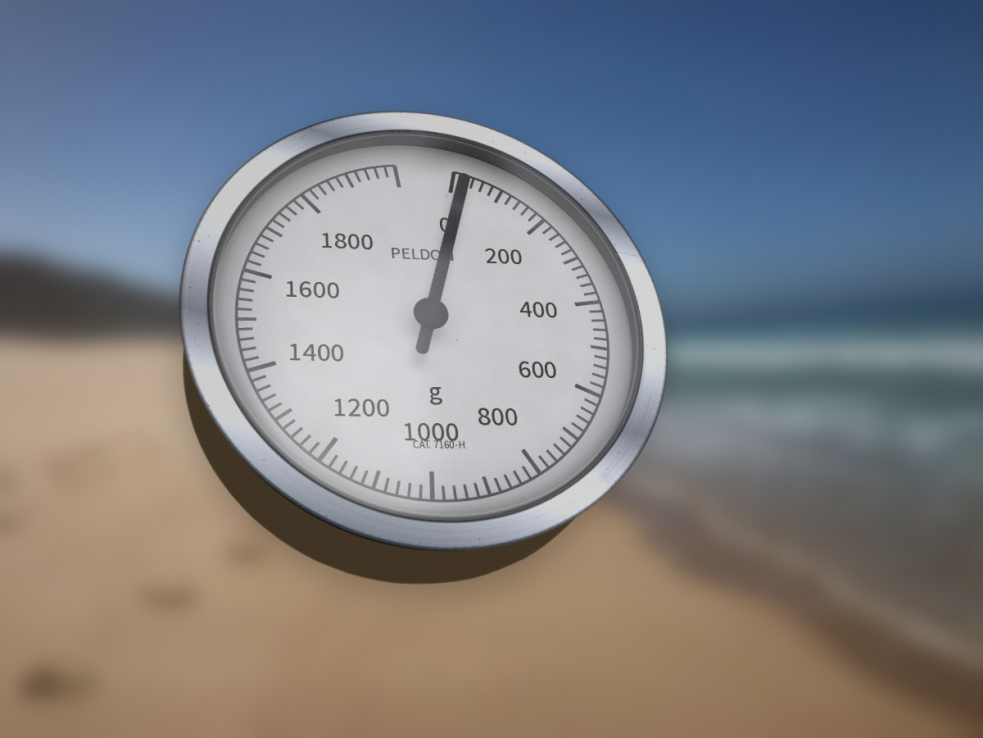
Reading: 20 g
